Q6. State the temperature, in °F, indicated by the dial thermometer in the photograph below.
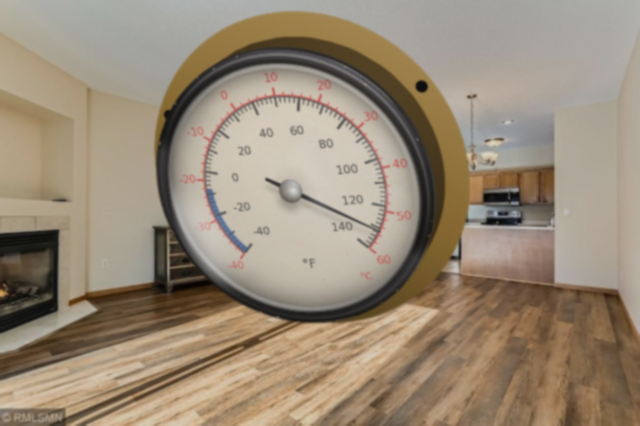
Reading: 130 °F
